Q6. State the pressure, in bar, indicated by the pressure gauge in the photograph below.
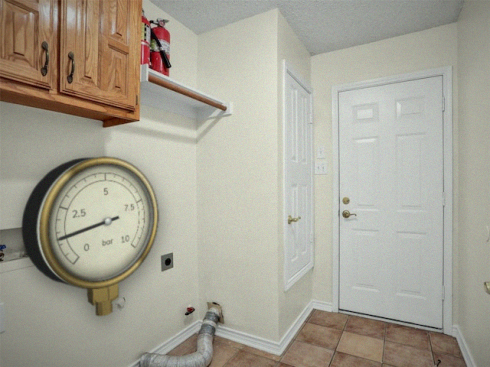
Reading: 1.25 bar
